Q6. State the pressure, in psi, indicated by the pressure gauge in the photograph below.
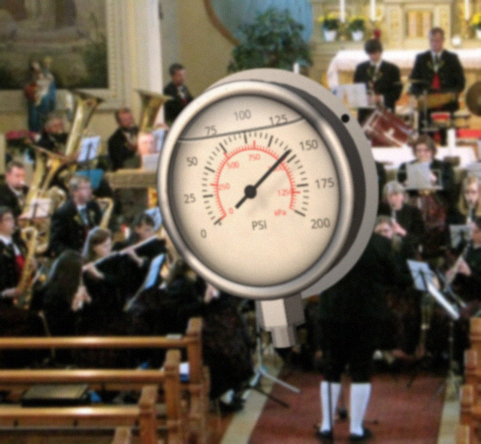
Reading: 145 psi
